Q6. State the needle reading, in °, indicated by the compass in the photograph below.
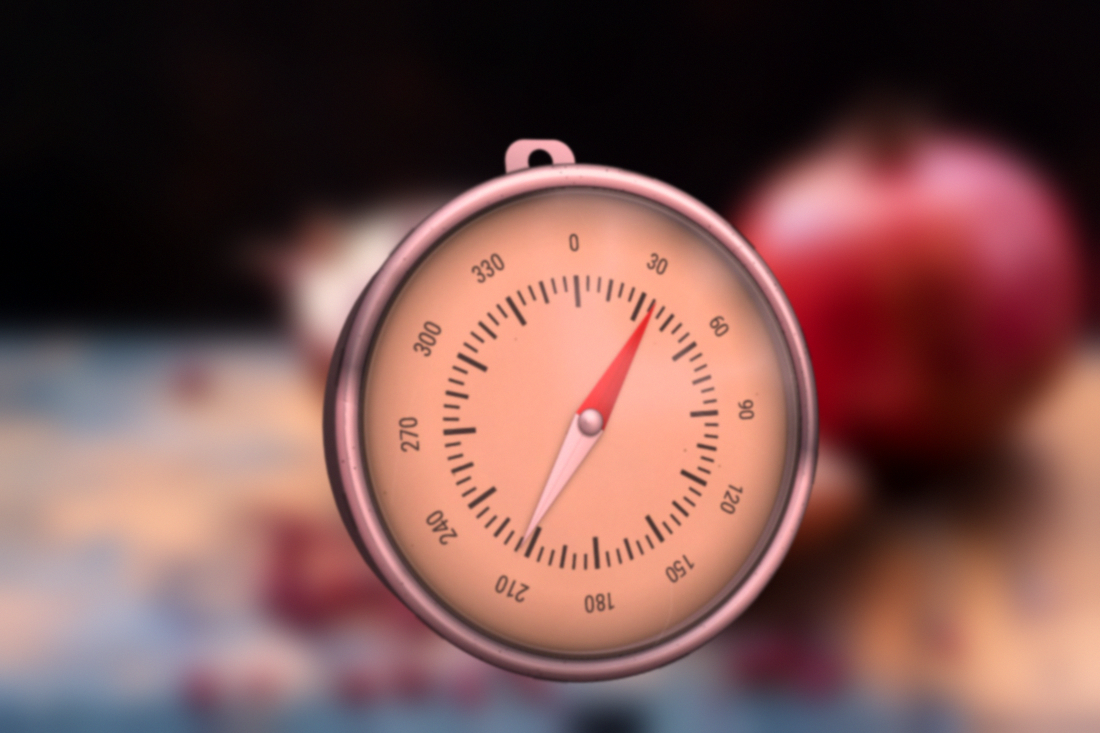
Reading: 35 °
